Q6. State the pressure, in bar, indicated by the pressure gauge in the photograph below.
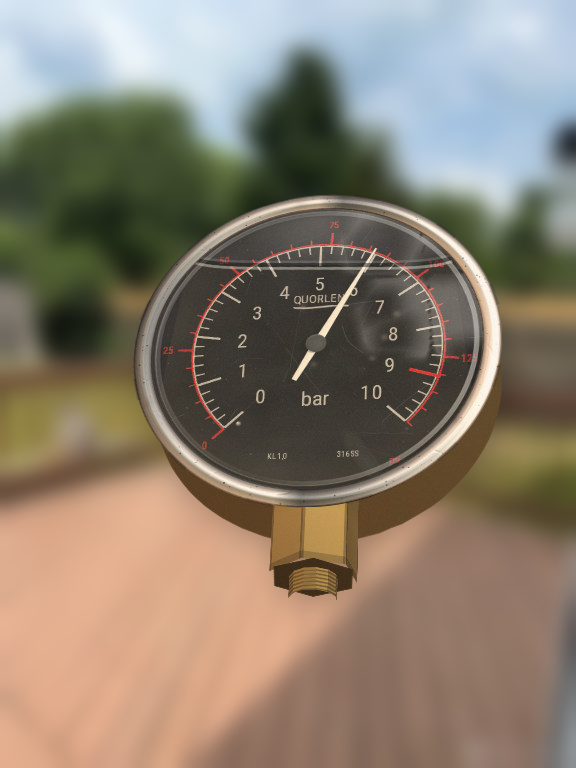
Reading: 6 bar
